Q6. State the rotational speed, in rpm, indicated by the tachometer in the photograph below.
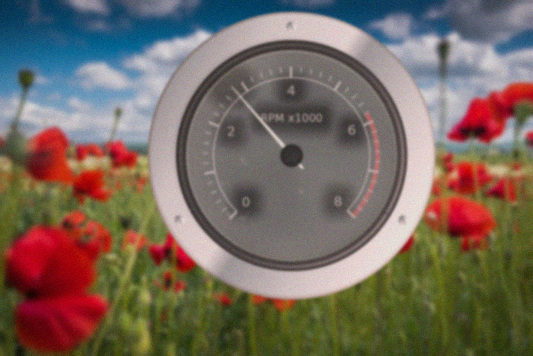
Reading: 2800 rpm
